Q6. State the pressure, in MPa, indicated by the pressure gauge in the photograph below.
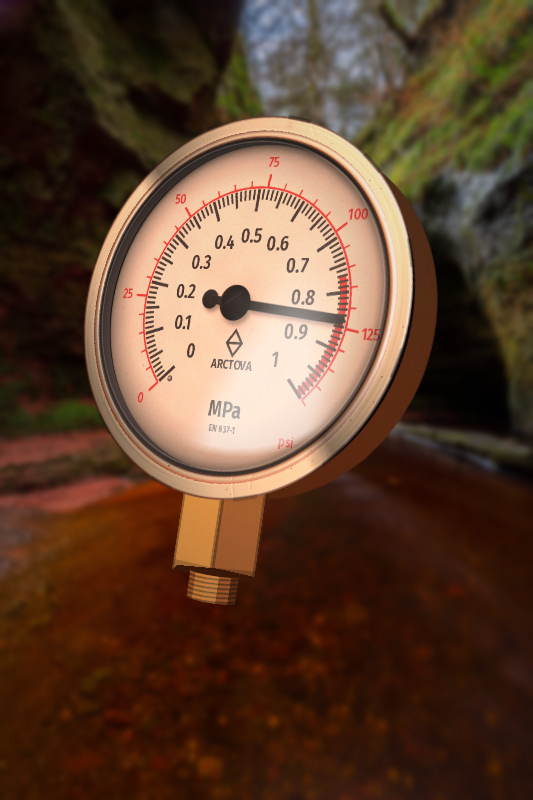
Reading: 0.85 MPa
